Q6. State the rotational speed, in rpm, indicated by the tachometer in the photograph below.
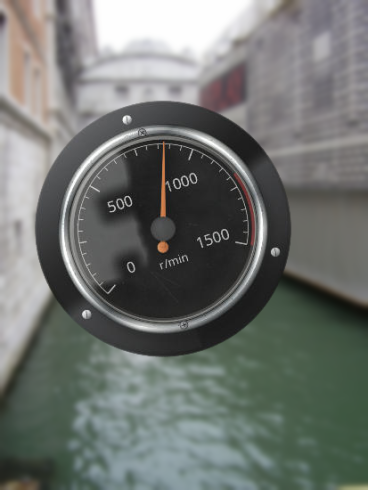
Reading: 875 rpm
